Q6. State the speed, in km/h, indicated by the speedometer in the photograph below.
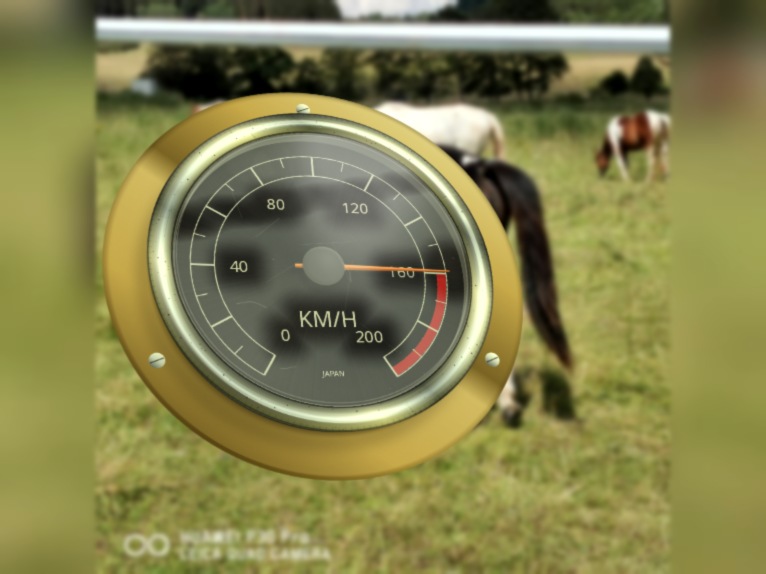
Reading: 160 km/h
